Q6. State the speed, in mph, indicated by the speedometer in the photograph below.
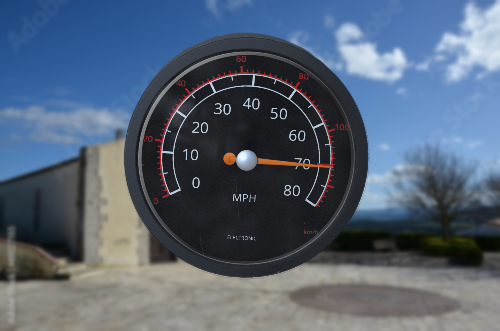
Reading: 70 mph
